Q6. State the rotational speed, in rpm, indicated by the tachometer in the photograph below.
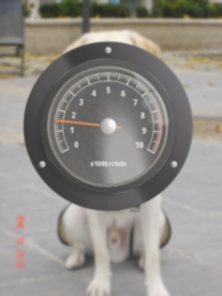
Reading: 1500 rpm
